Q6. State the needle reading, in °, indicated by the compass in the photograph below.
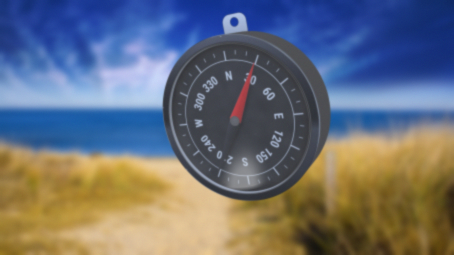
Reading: 30 °
